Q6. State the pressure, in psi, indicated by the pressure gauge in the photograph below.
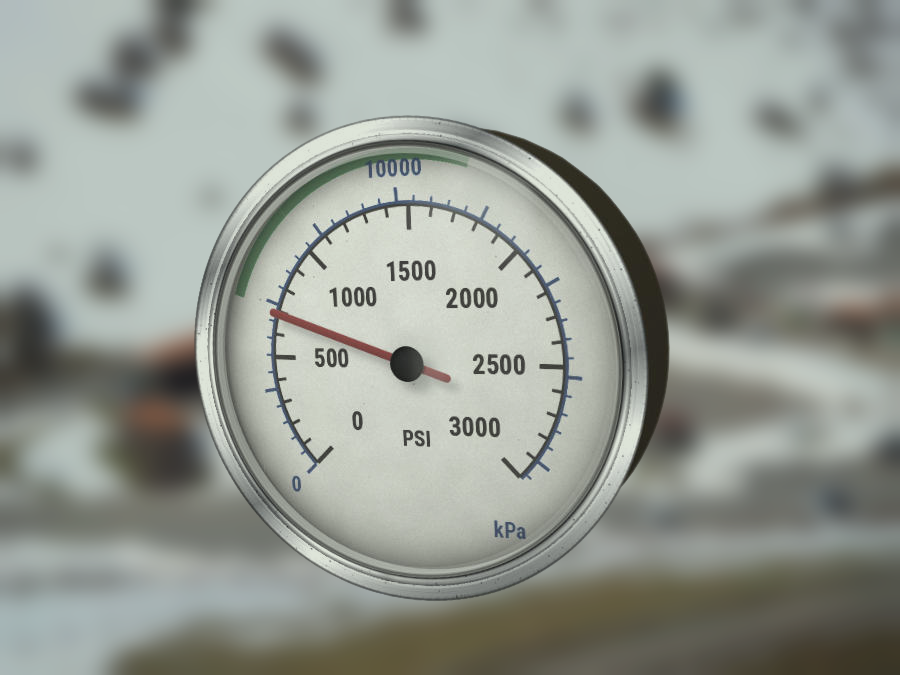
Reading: 700 psi
